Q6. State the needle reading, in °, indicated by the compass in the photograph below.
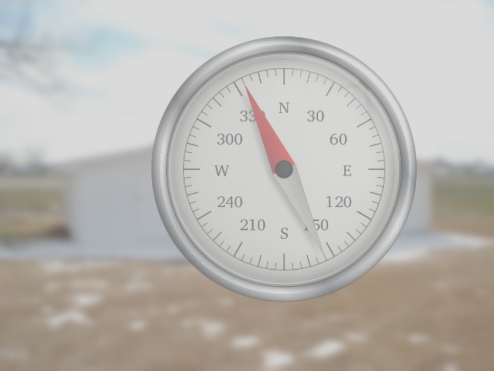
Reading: 335 °
